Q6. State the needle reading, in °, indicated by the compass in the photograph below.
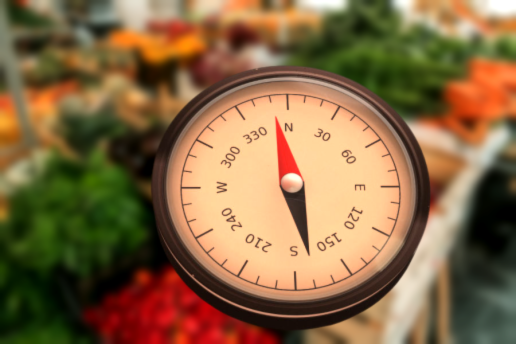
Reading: 350 °
